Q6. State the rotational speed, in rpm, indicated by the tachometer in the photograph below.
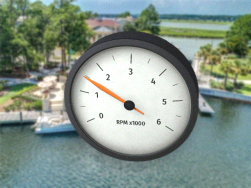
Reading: 1500 rpm
